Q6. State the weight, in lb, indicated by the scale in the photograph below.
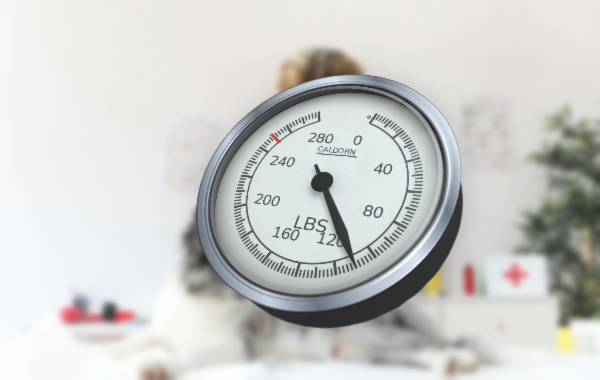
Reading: 110 lb
